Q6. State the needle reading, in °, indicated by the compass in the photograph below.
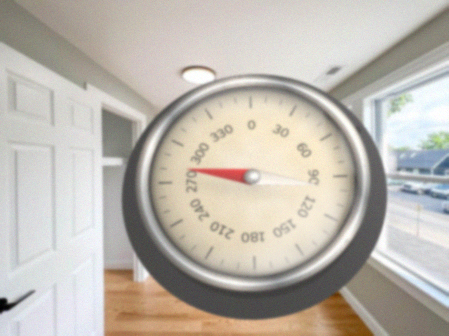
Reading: 280 °
